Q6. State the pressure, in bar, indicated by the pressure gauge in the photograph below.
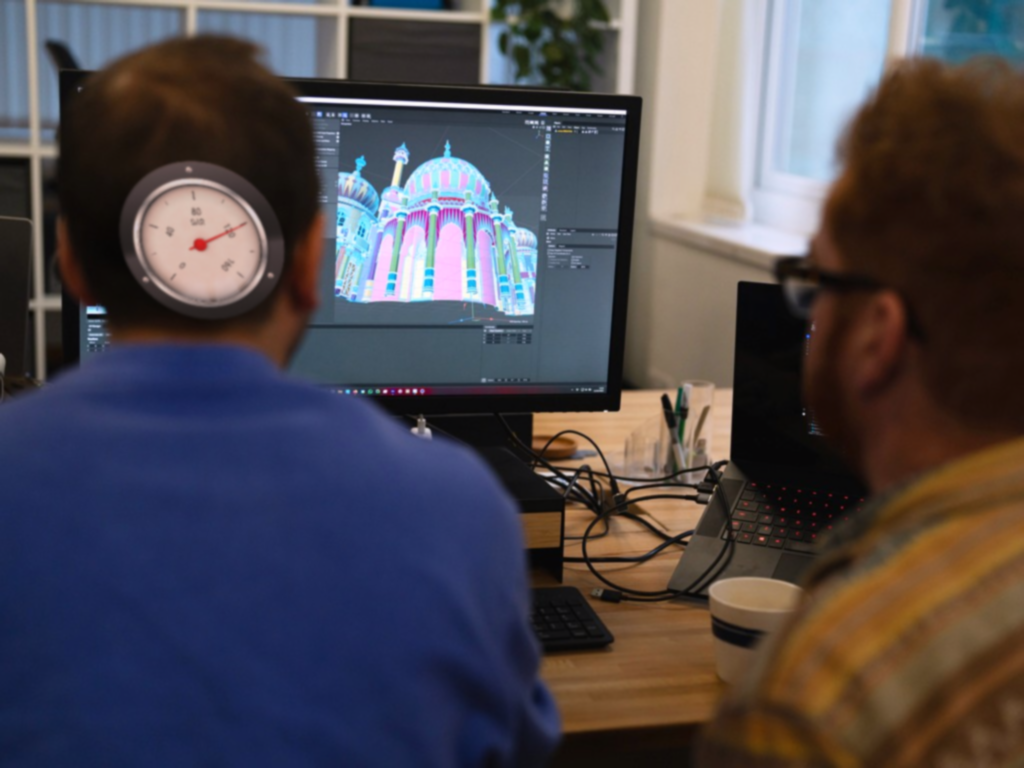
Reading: 120 bar
